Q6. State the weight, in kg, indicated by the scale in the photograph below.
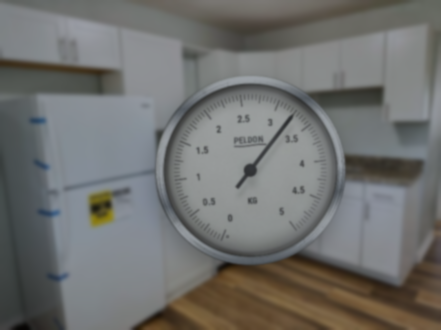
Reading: 3.25 kg
